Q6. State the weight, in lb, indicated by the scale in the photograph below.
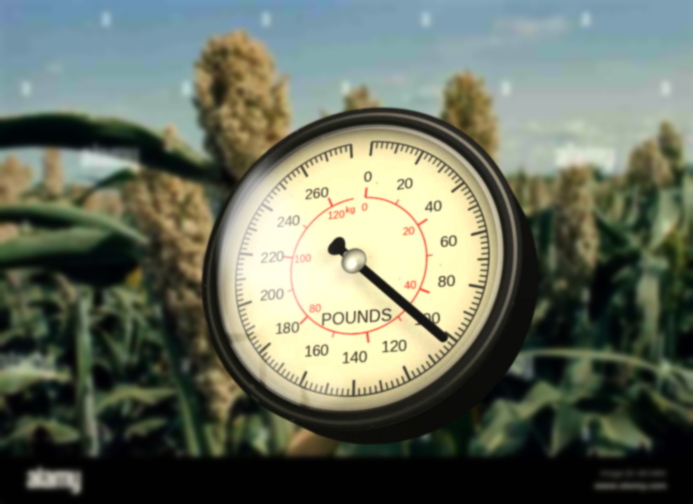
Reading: 102 lb
